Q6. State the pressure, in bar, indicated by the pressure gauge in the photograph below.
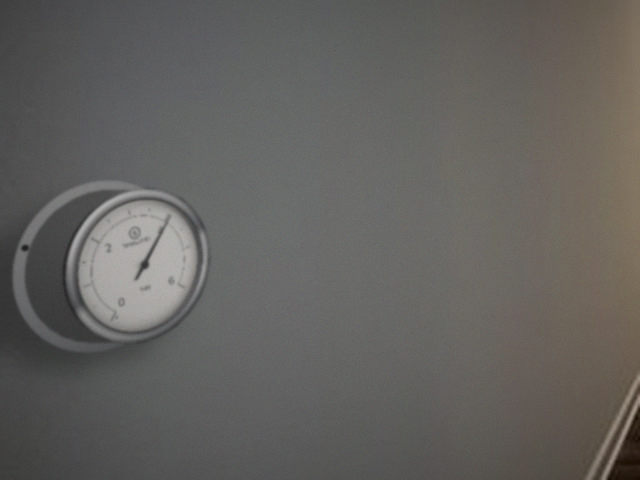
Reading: 4 bar
